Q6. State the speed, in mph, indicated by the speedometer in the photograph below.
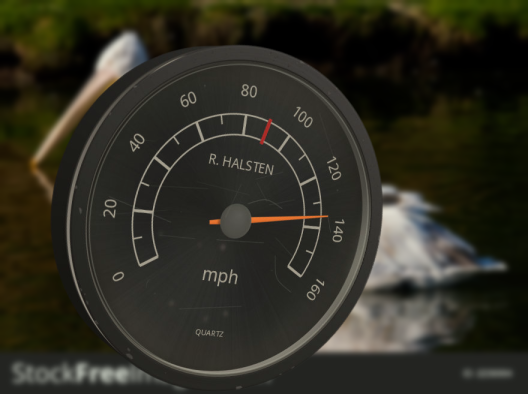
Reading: 135 mph
